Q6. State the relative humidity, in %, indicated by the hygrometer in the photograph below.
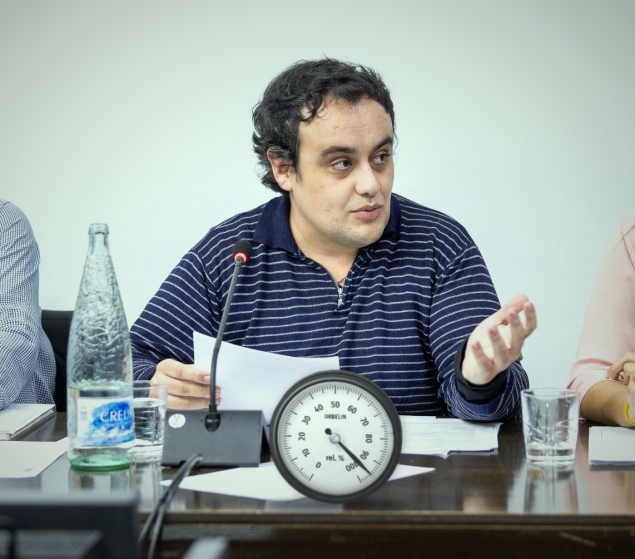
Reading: 95 %
